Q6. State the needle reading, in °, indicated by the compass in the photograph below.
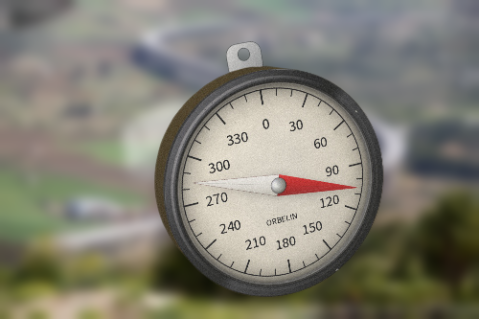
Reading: 105 °
